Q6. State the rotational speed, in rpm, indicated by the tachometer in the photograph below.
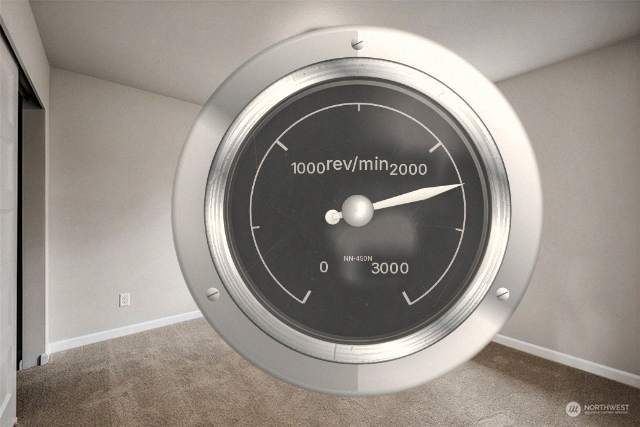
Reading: 2250 rpm
